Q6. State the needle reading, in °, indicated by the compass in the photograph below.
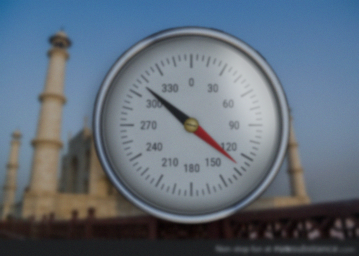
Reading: 130 °
